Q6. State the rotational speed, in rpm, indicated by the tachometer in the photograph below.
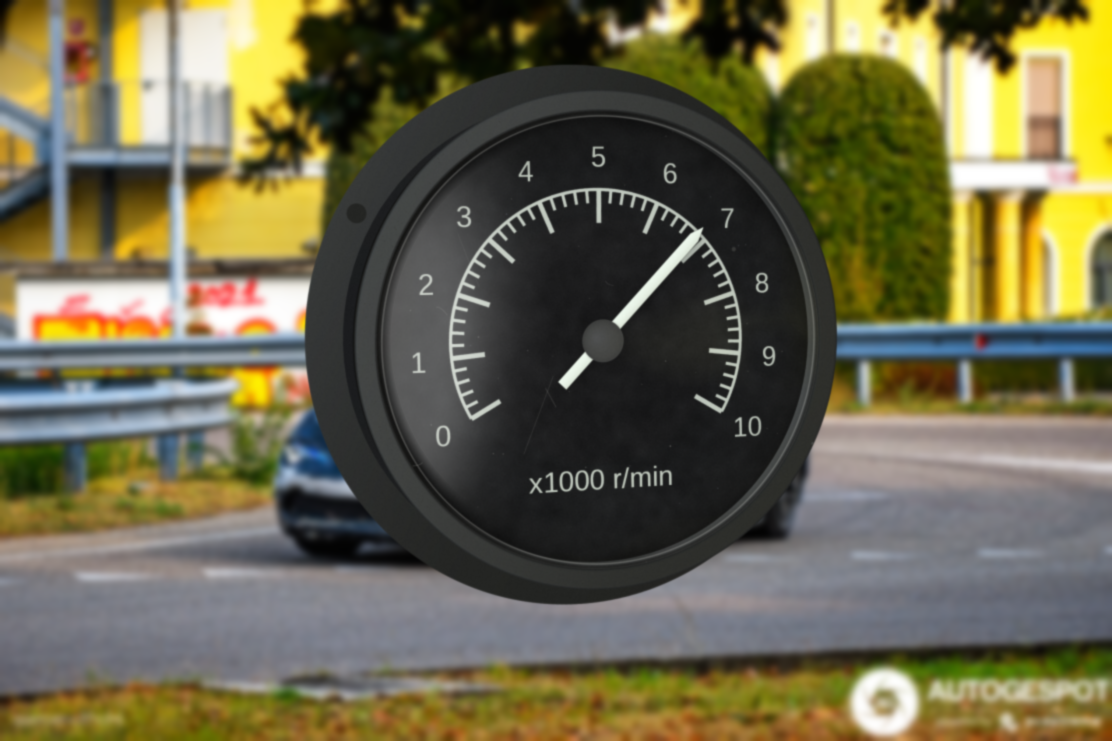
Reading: 6800 rpm
